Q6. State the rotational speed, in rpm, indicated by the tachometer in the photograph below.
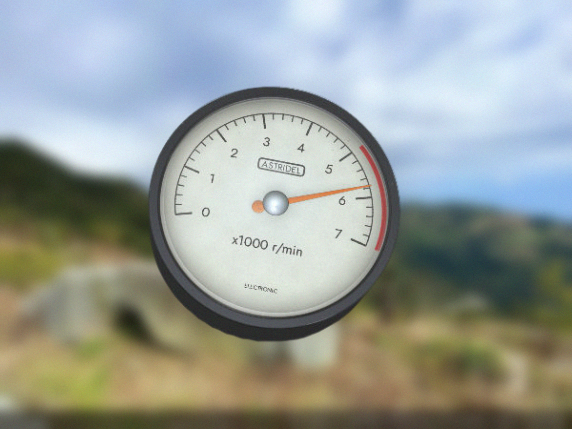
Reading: 5800 rpm
